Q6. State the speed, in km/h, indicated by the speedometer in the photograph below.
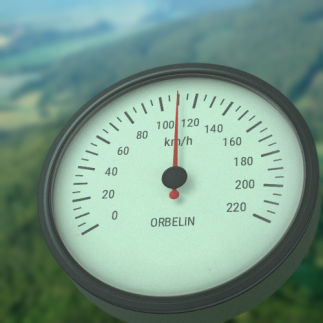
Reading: 110 km/h
